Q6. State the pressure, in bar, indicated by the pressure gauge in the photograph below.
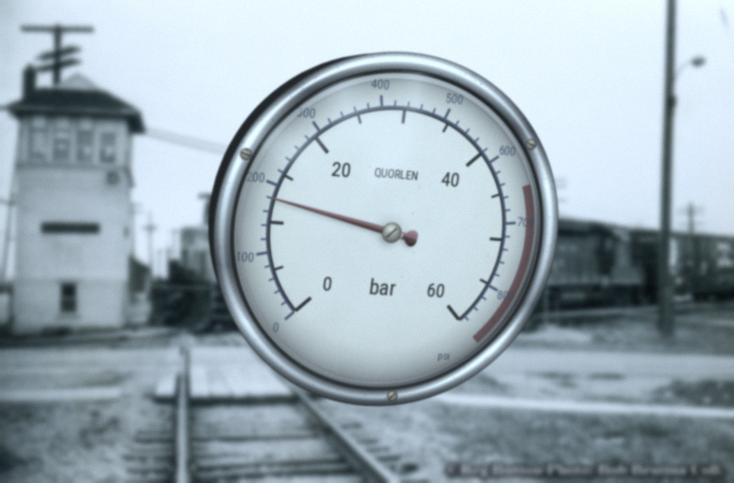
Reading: 12.5 bar
